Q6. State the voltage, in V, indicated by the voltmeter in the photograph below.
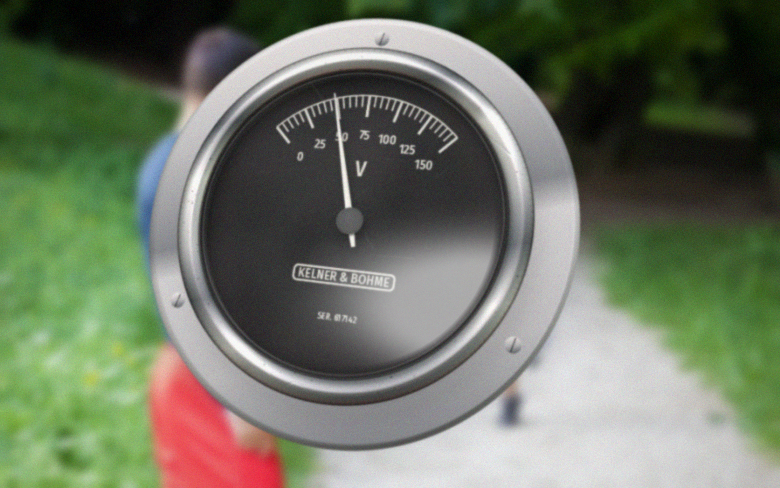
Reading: 50 V
